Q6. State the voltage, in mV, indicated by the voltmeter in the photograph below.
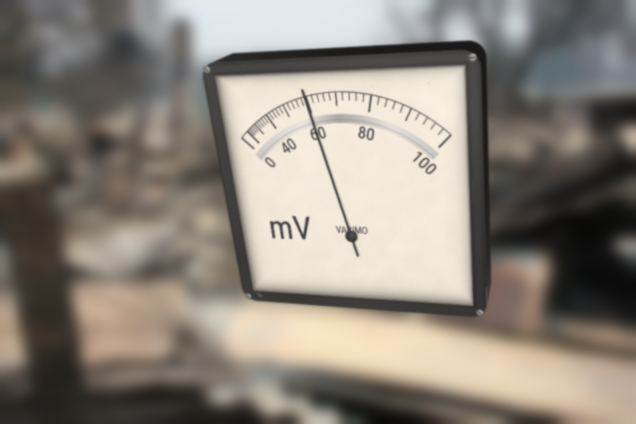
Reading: 60 mV
